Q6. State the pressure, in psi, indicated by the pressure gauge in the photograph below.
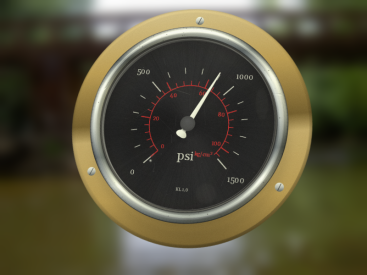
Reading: 900 psi
